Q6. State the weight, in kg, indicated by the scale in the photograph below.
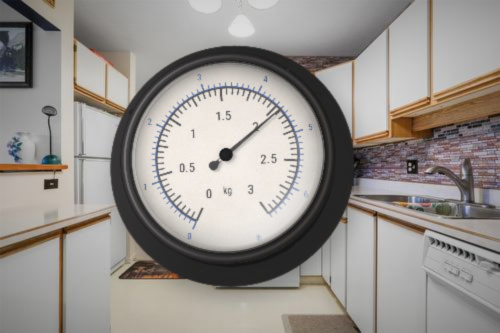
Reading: 2.05 kg
